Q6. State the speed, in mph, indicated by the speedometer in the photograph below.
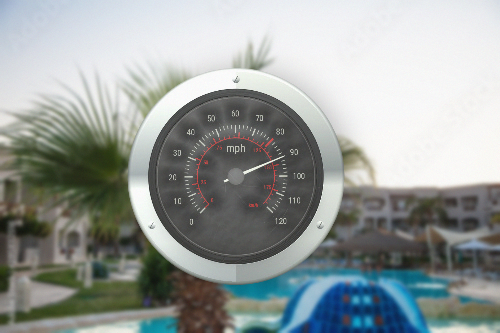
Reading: 90 mph
